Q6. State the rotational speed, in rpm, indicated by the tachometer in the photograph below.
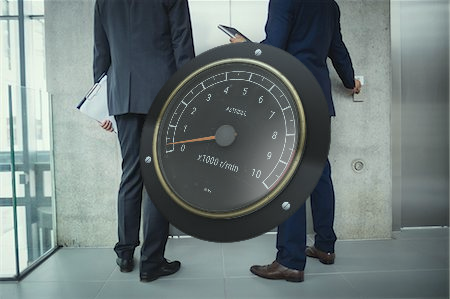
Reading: 250 rpm
